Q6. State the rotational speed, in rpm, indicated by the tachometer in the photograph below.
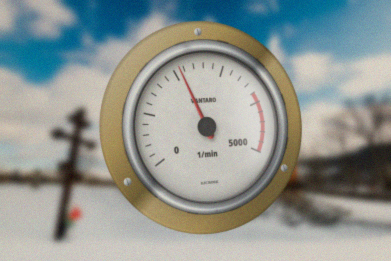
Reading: 2100 rpm
